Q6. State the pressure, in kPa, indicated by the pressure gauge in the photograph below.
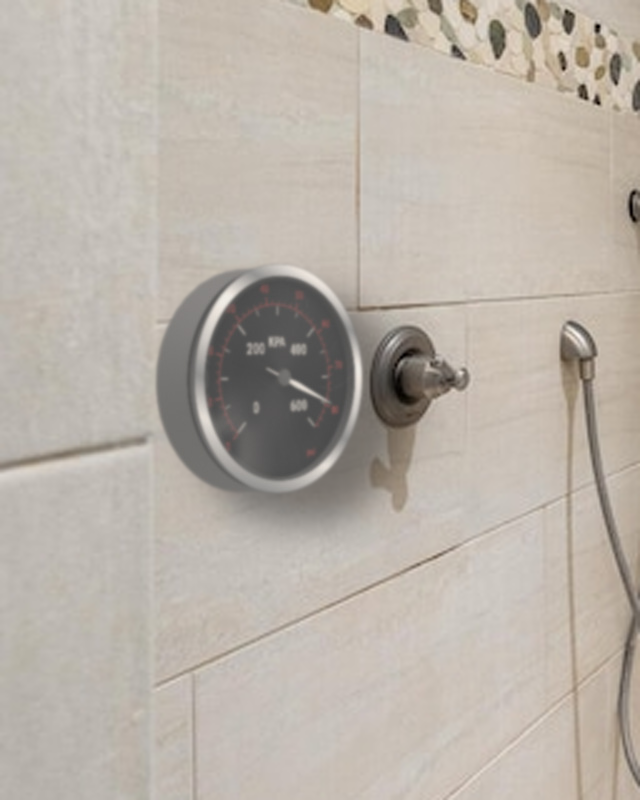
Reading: 550 kPa
